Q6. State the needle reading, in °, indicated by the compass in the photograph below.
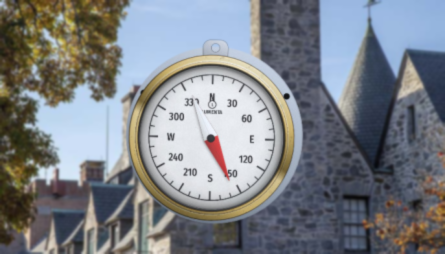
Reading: 155 °
